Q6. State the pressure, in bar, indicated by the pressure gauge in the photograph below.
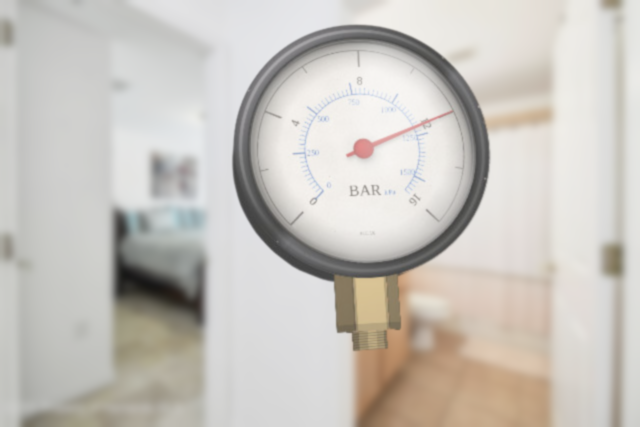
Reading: 12 bar
